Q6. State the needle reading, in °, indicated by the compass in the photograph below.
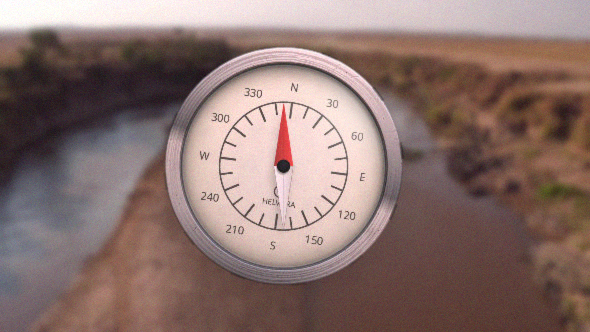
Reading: 352.5 °
